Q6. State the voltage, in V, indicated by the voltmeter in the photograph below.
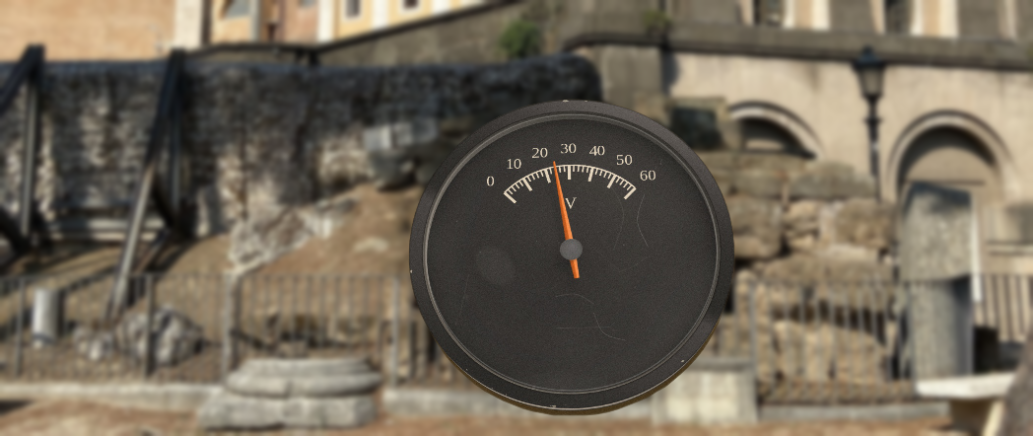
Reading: 24 V
